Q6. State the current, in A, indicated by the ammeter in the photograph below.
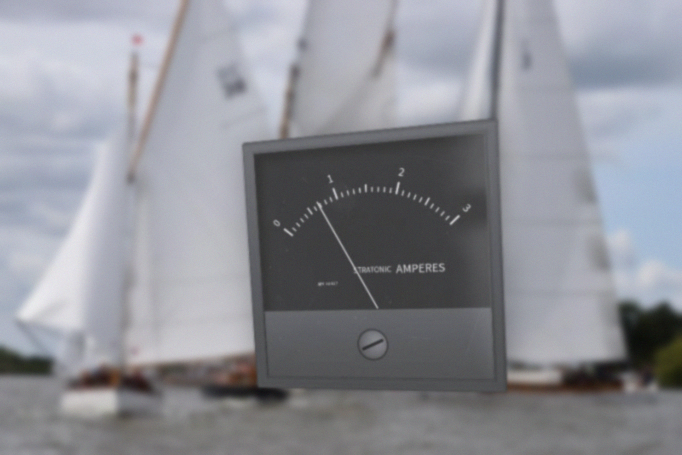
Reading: 0.7 A
